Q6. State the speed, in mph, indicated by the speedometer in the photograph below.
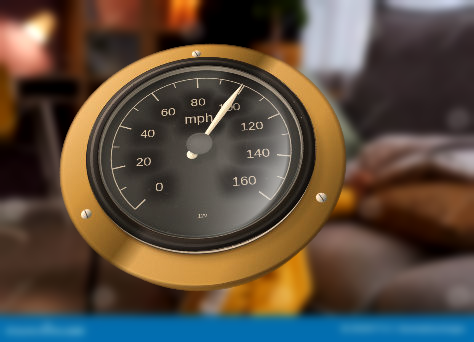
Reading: 100 mph
